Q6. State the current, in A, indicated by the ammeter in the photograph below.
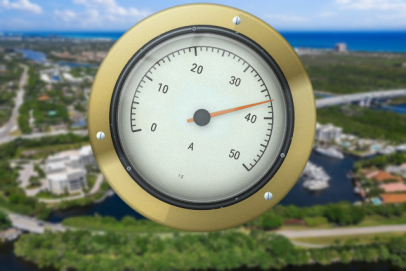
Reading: 37 A
